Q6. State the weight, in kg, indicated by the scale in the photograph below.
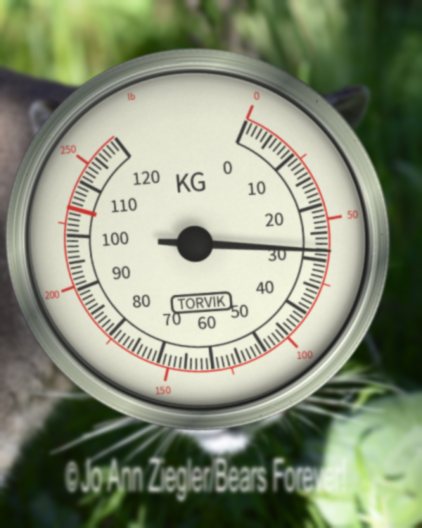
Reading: 28 kg
